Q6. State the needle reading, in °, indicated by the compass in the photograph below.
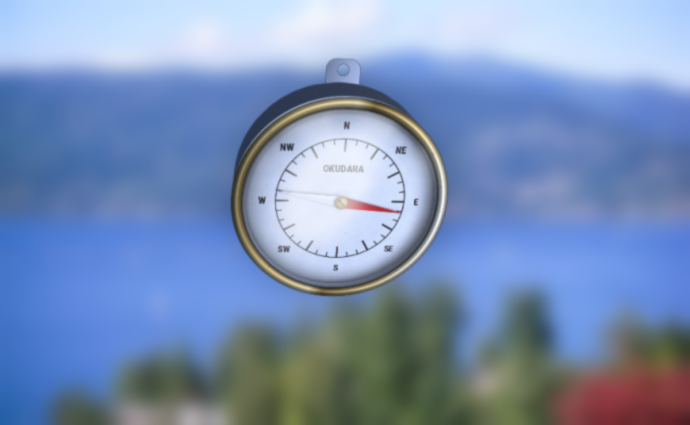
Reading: 100 °
